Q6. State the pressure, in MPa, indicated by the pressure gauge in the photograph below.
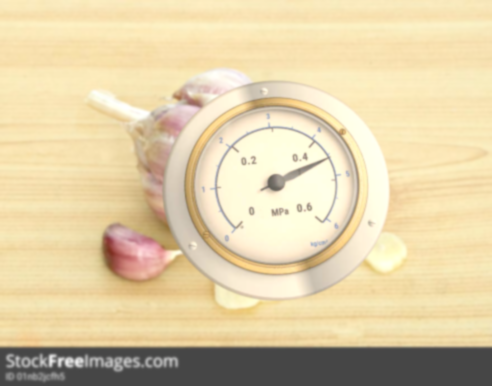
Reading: 0.45 MPa
